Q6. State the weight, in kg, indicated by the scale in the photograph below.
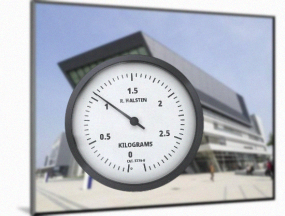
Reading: 1.05 kg
